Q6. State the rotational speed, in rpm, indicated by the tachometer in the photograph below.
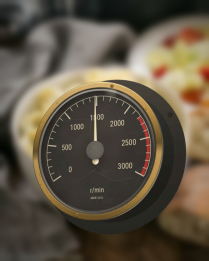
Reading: 1500 rpm
